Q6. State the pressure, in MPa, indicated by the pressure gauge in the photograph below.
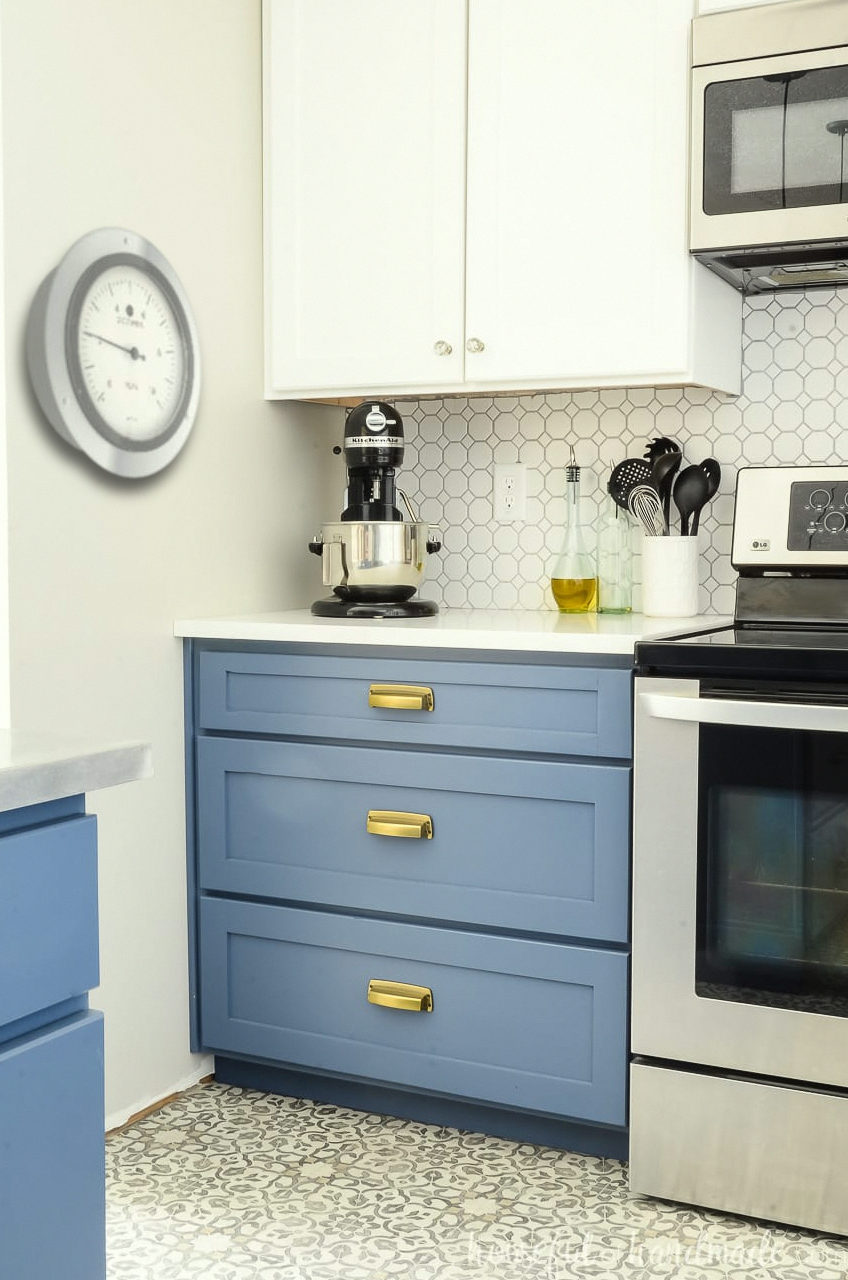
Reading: 2 MPa
